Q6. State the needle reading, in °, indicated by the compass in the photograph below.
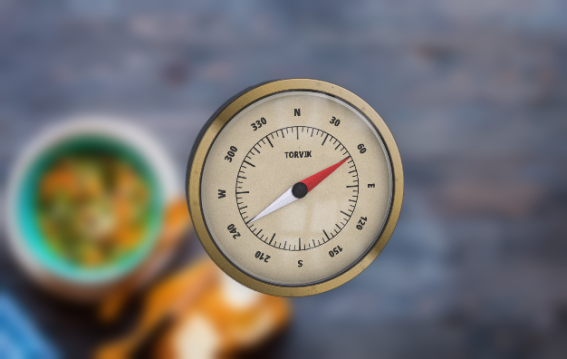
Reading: 60 °
